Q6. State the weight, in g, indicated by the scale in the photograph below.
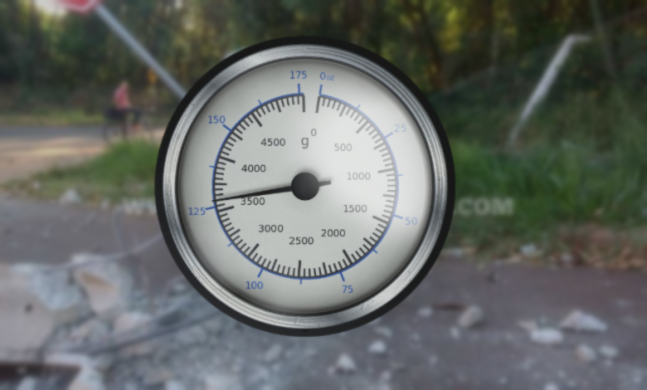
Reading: 3600 g
